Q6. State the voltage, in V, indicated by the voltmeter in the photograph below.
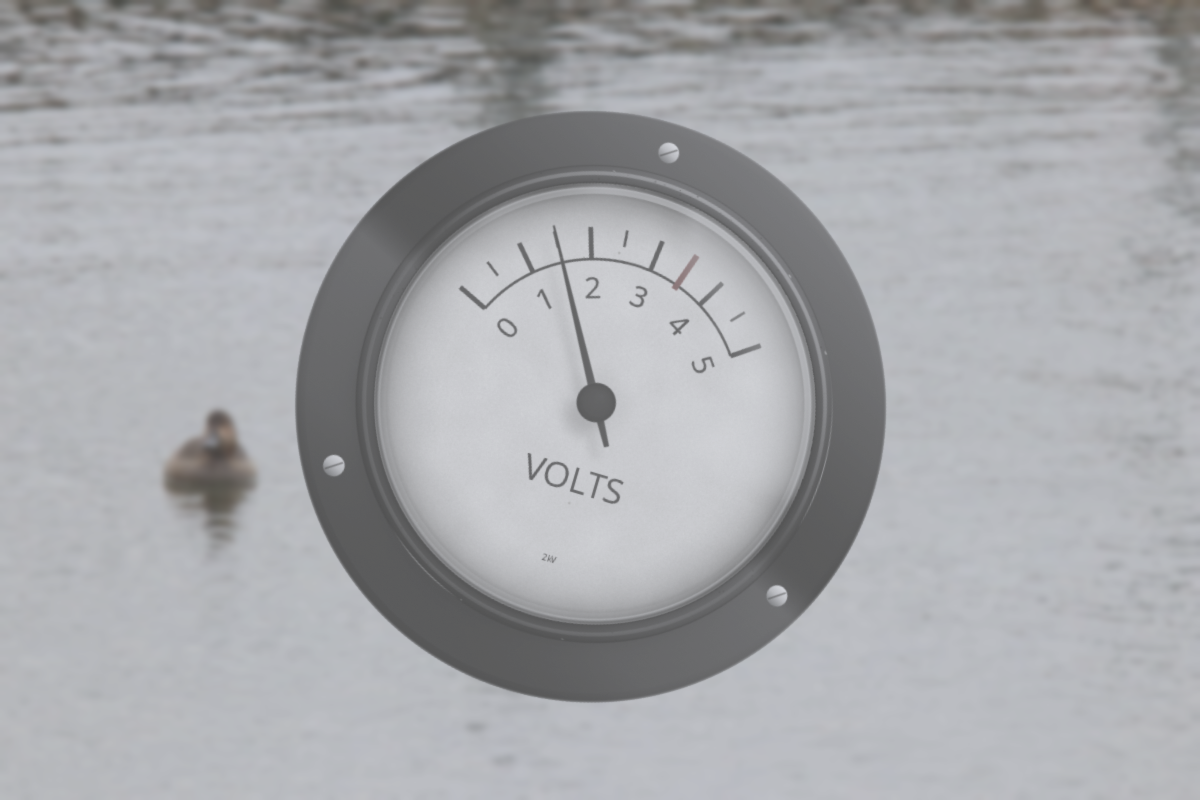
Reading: 1.5 V
